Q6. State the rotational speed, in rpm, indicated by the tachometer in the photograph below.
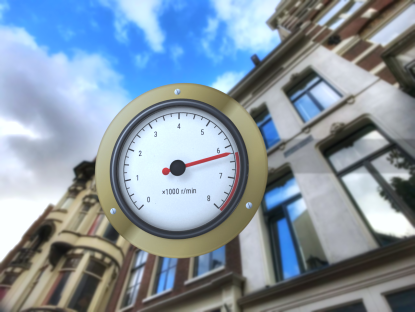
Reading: 6250 rpm
